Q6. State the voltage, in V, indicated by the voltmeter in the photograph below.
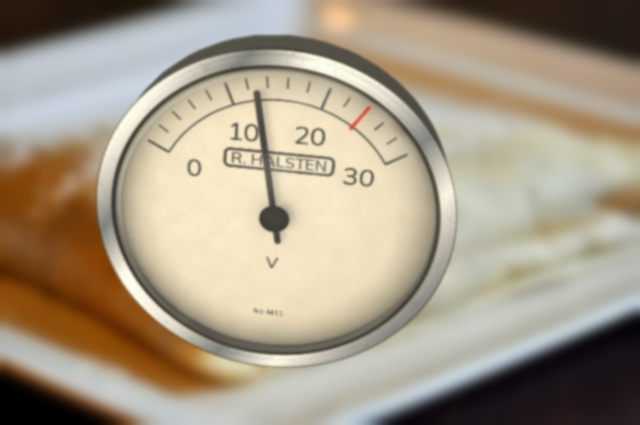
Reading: 13 V
